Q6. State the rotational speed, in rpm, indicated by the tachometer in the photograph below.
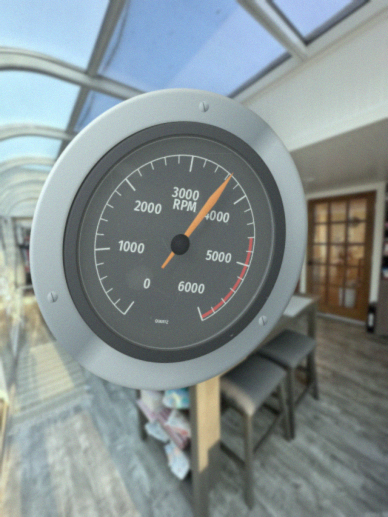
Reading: 3600 rpm
